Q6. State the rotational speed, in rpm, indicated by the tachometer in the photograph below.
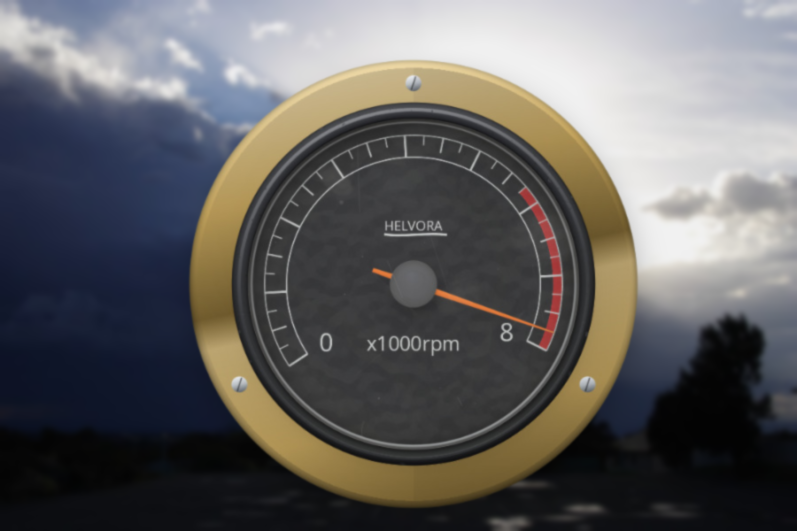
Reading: 7750 rpm
